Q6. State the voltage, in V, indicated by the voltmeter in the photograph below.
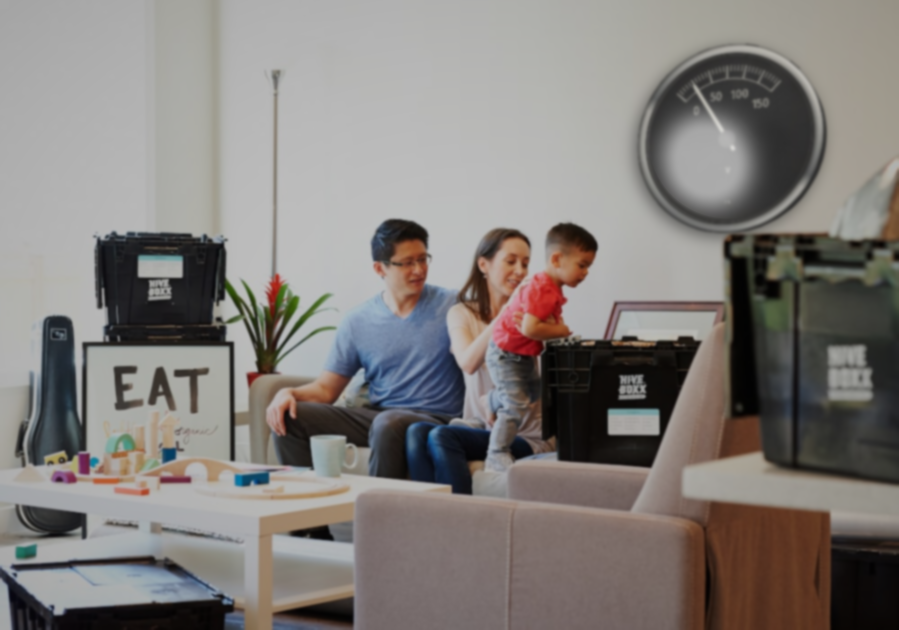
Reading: 25 V
